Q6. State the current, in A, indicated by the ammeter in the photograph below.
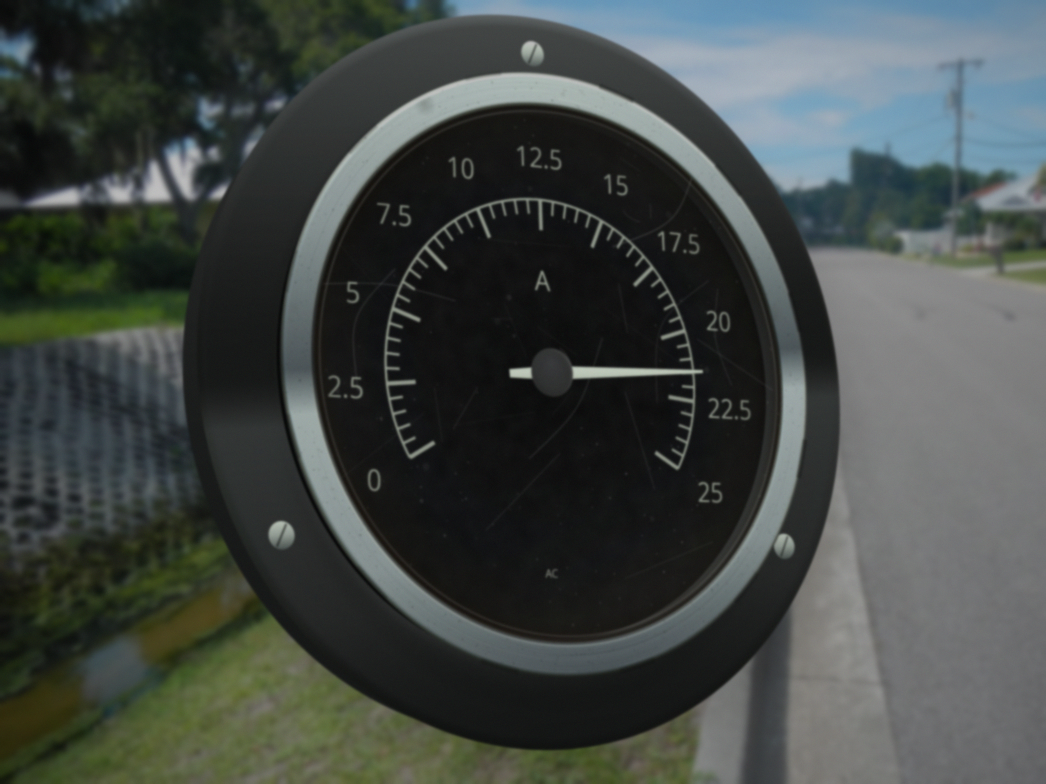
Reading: 21.5 A
